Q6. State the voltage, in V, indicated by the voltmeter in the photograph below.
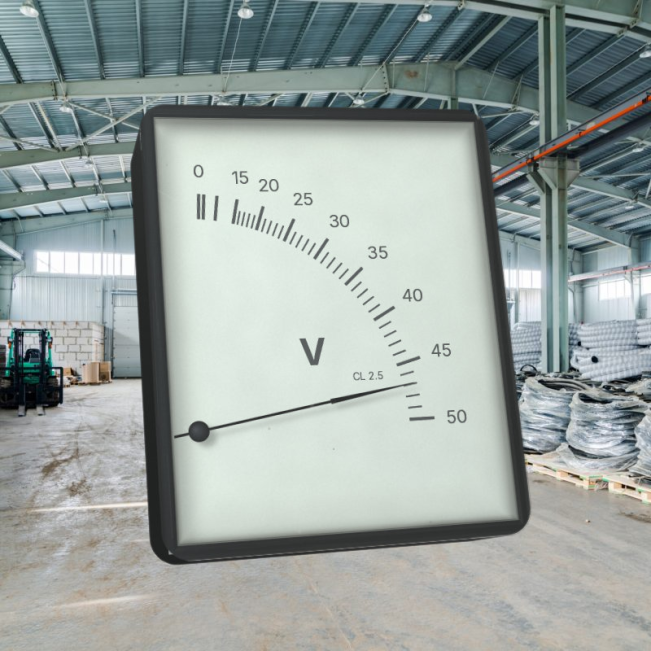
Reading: 47 V
